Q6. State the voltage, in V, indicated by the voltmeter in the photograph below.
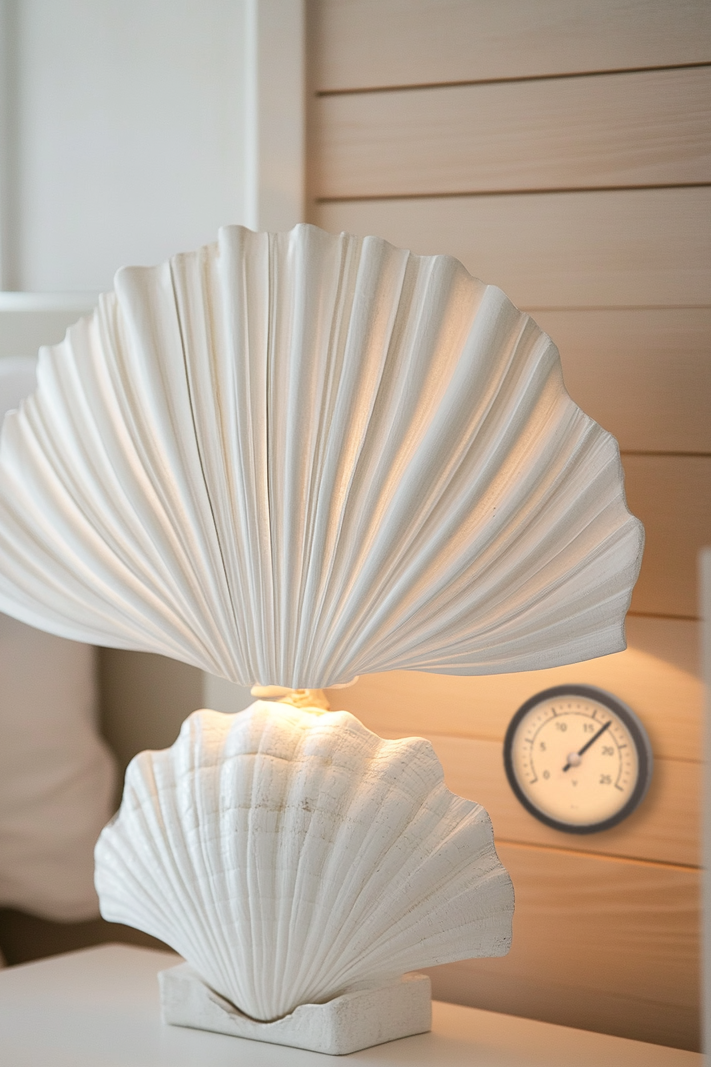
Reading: 17 V
